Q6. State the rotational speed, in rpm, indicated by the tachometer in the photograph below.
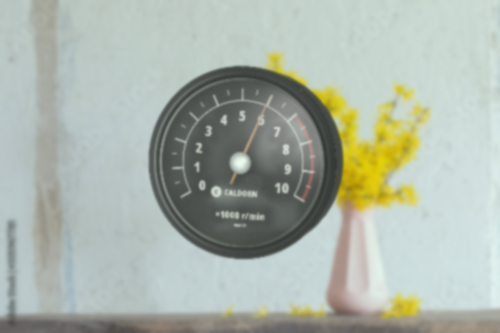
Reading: 6000 rpm
